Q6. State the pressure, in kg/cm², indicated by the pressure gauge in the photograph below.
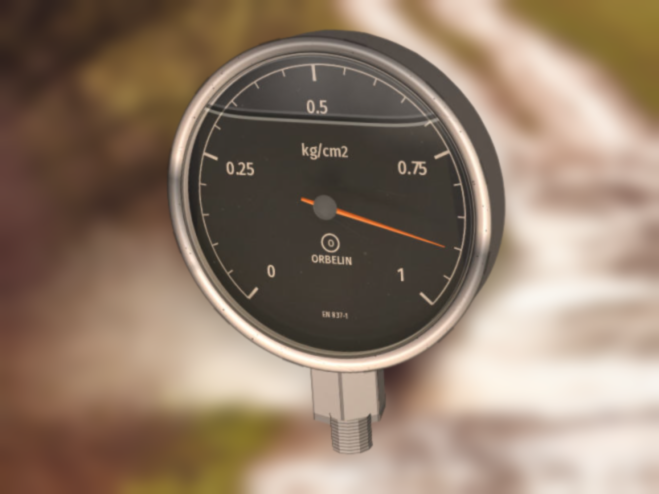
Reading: 0.9 kg/cm²
